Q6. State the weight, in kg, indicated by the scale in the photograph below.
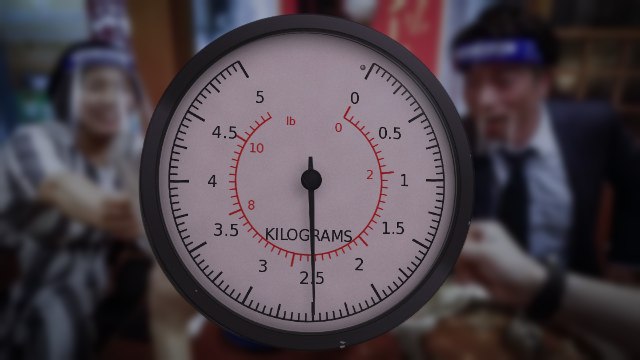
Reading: 2.5 kg
